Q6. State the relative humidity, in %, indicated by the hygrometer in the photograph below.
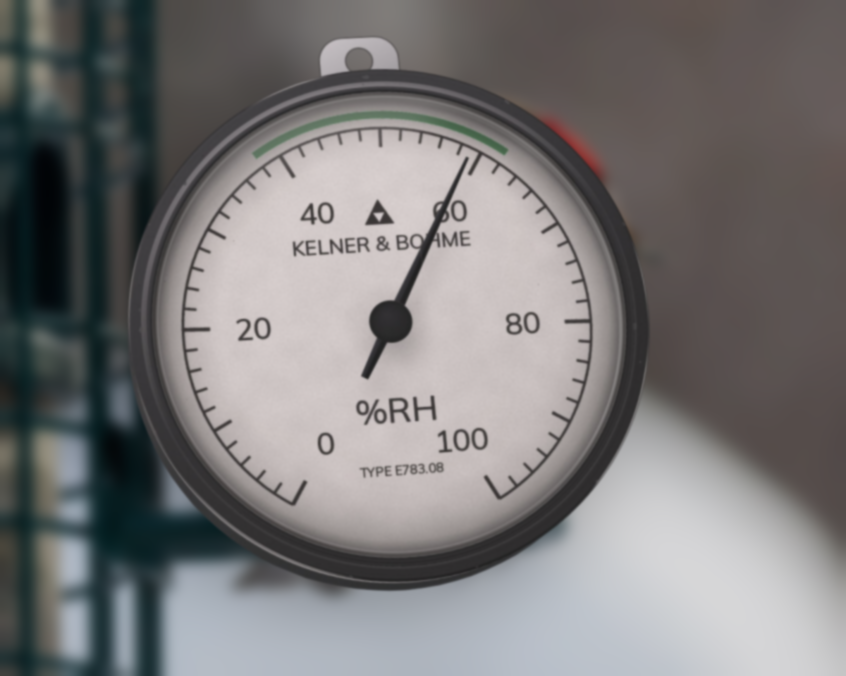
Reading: 59 %
